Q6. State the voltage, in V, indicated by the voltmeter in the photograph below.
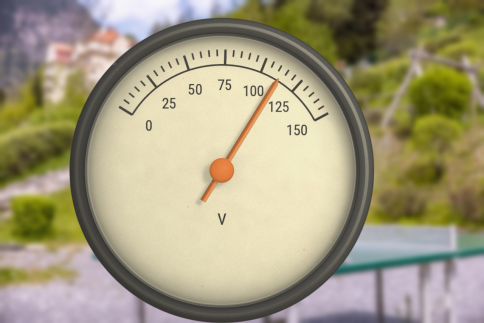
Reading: 112.5 V
